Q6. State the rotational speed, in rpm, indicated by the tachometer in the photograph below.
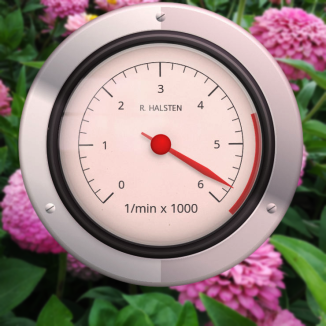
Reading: 5700 rpm
